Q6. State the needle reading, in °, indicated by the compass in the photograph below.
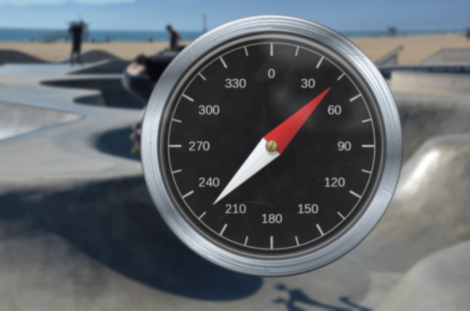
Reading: 45 °
